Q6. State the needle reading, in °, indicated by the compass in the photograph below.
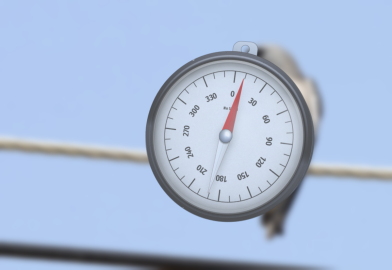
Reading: 10 °
